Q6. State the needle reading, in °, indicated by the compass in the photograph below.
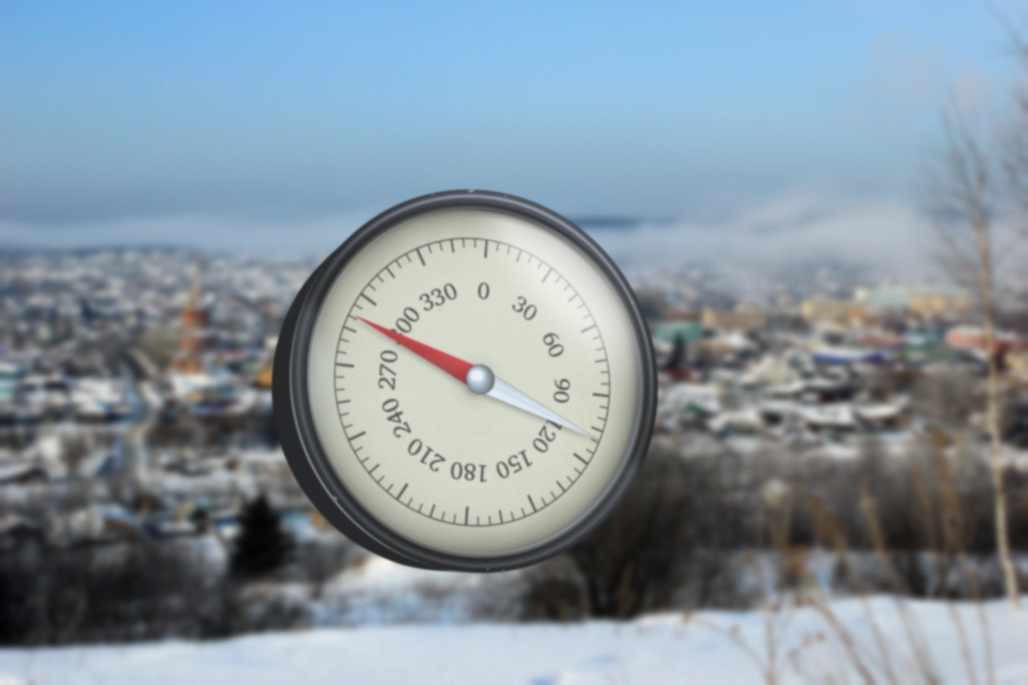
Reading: 290 °
